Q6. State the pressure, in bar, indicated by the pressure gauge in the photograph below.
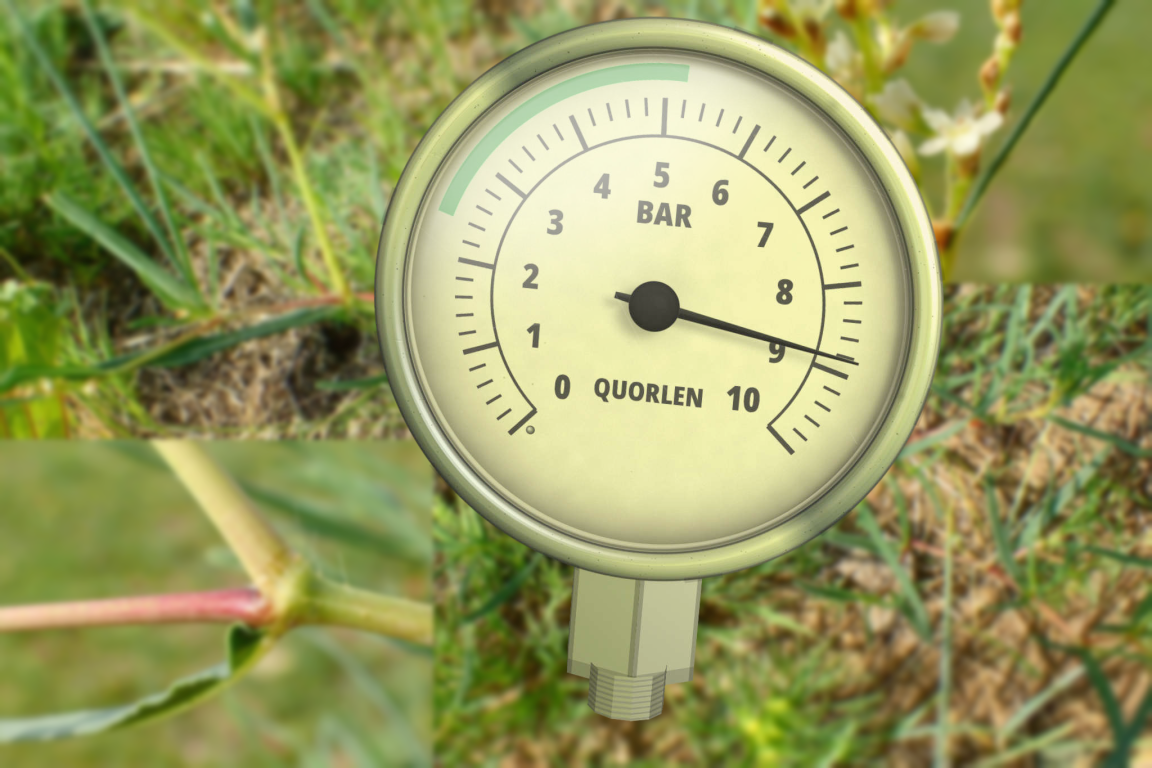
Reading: 8.8 bar
